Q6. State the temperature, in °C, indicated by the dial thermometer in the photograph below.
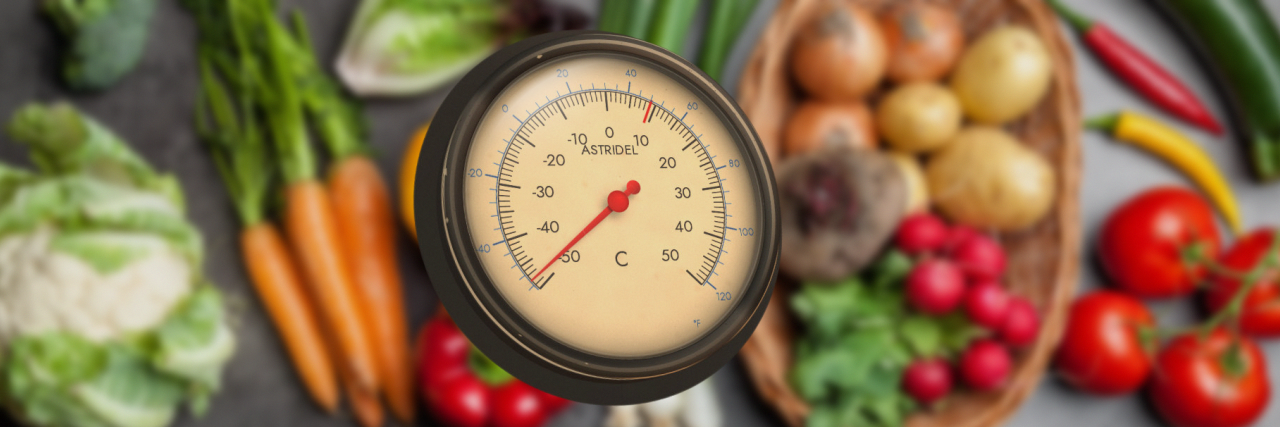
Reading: -48 °C
